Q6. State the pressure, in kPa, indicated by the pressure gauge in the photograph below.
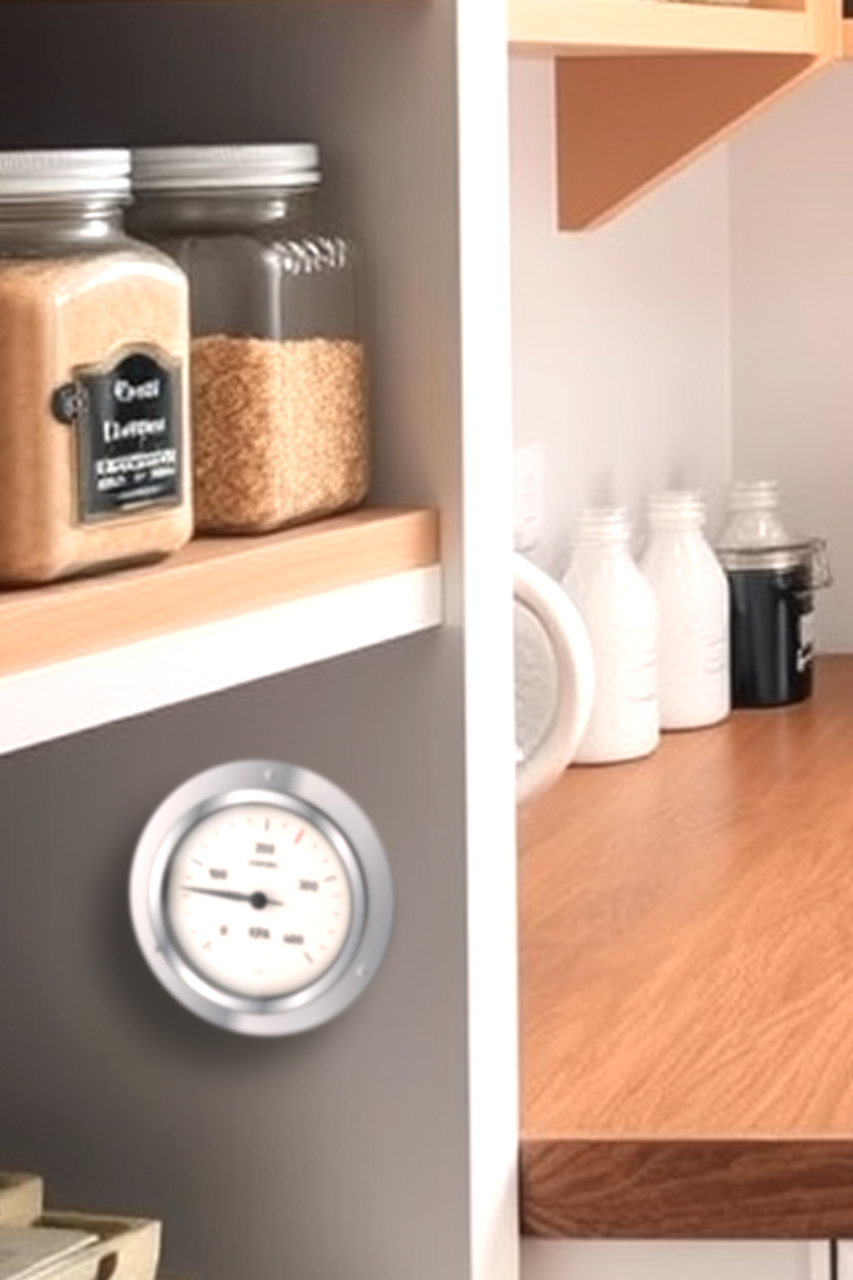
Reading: 70 kPa
